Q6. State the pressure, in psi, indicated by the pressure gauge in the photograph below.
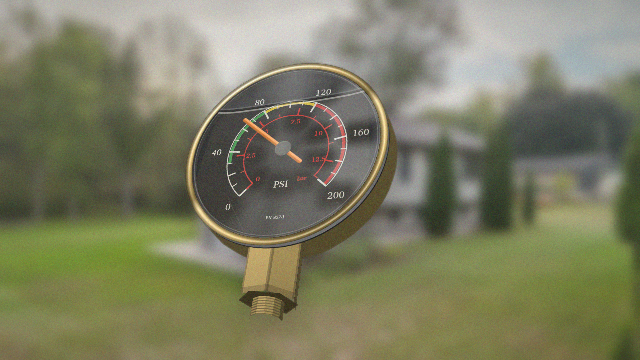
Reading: 65 psi
